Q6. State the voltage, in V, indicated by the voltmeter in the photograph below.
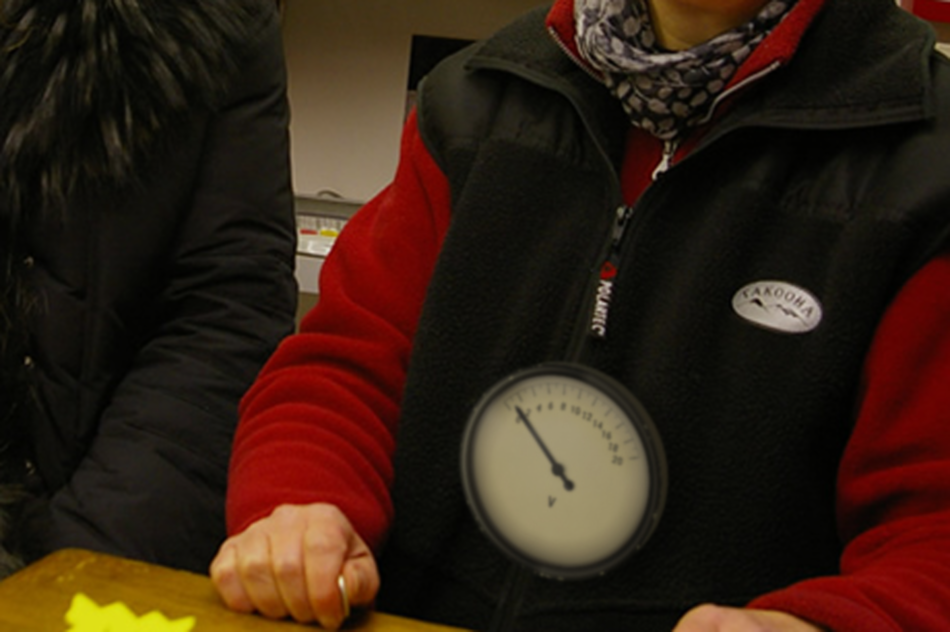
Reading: 1 V
